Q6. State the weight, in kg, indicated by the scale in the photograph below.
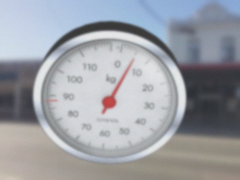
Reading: 5 kg
